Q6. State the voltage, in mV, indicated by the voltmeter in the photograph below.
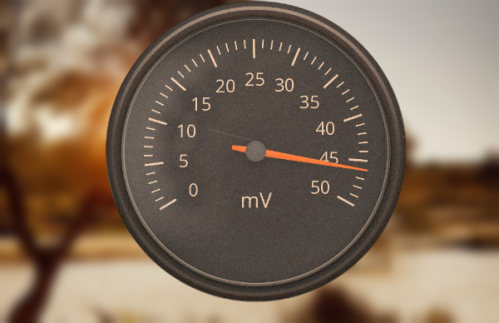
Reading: 46 mV
